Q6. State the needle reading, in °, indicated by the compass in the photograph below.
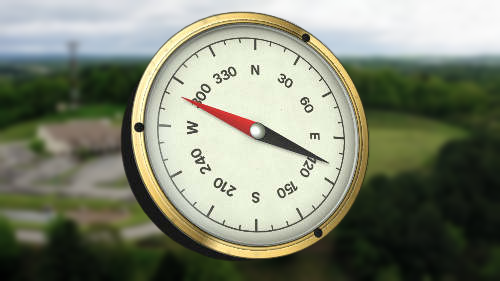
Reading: 290 °
